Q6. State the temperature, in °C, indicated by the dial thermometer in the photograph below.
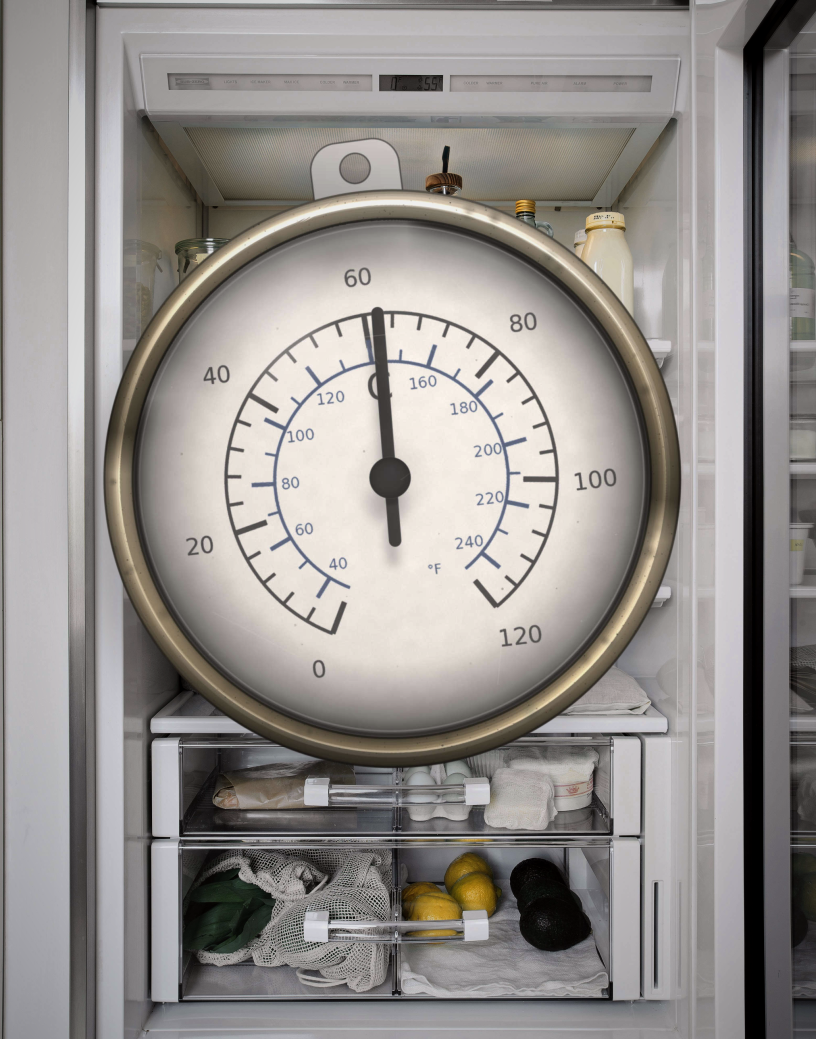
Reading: 62 °C
